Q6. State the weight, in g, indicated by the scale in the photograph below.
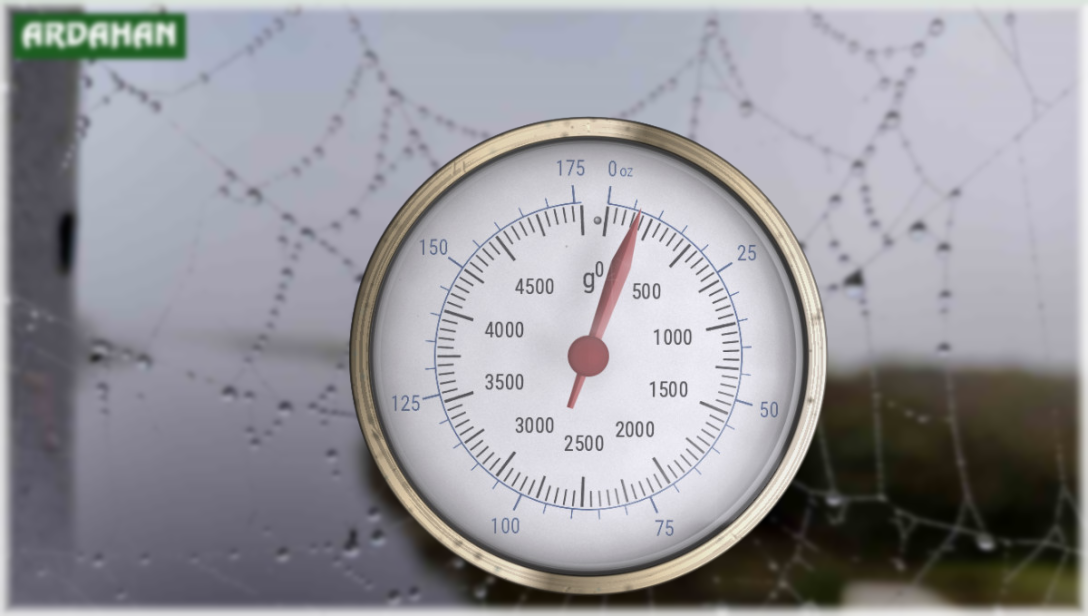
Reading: 175 g
